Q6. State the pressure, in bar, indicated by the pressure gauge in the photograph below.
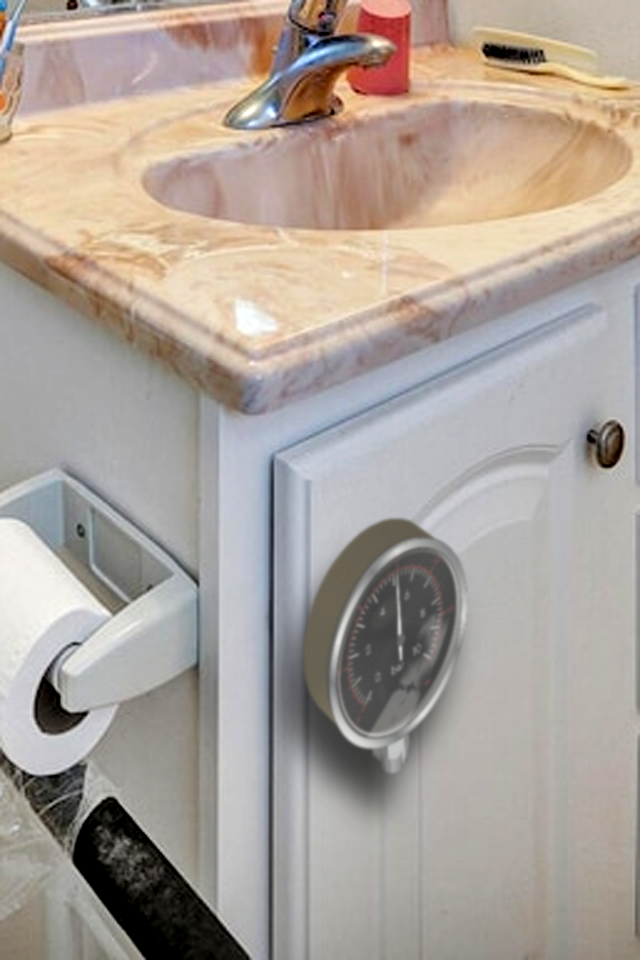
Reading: 5 bar
